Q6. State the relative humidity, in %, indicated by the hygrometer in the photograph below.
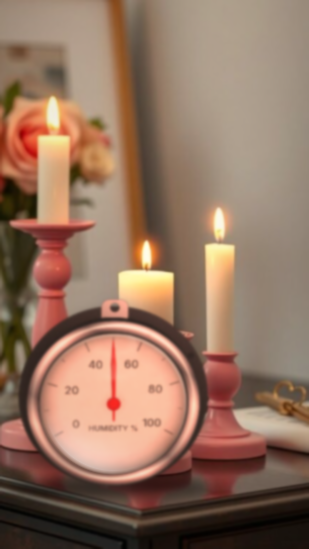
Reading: 50 %
